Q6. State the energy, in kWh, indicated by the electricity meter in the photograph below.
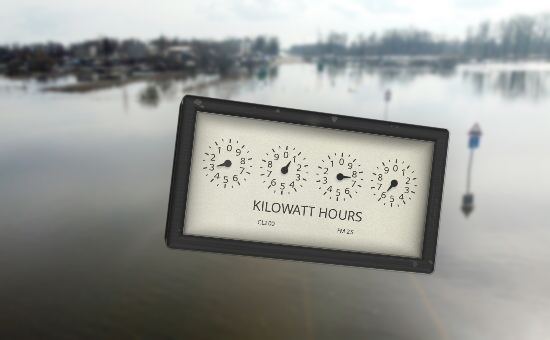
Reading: 3076 kWh
